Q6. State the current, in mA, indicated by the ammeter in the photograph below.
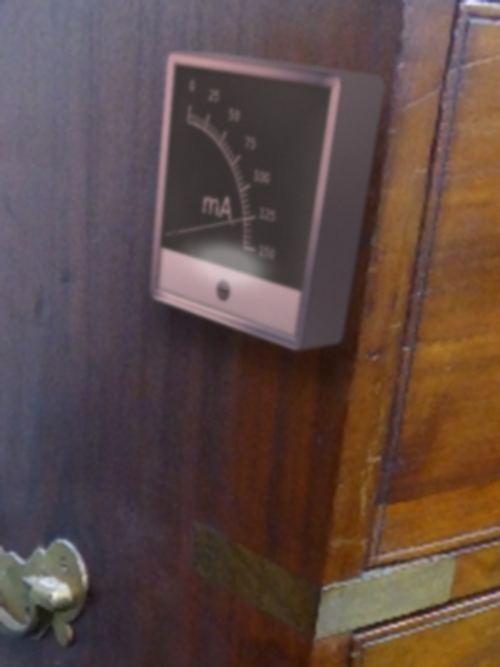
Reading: 125 mA
